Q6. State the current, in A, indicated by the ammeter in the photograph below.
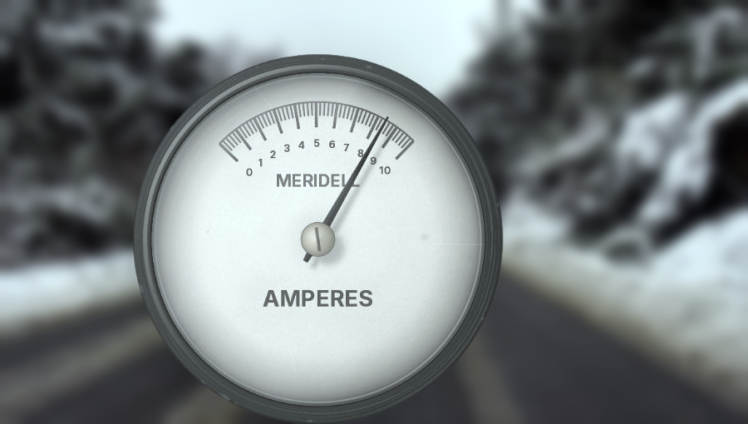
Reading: 8.4 A
